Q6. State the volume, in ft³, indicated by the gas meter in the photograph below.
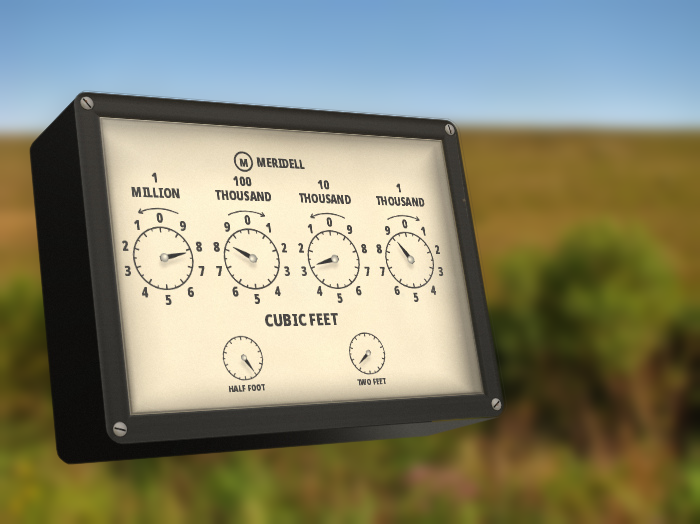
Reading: 782900 ft³
